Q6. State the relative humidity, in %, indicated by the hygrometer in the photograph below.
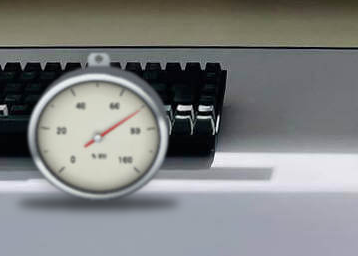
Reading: 70 %
